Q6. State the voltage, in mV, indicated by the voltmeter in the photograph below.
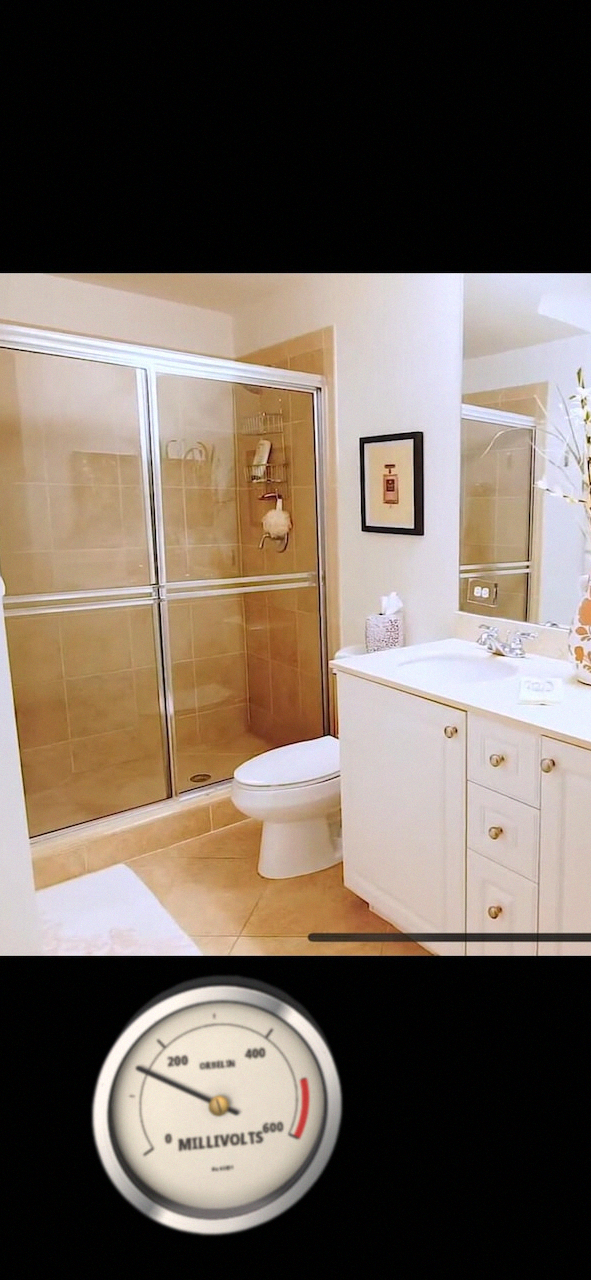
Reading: 150 mV
